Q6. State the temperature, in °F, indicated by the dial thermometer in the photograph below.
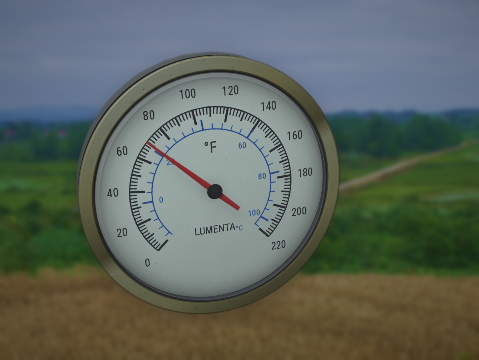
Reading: 70 °F
